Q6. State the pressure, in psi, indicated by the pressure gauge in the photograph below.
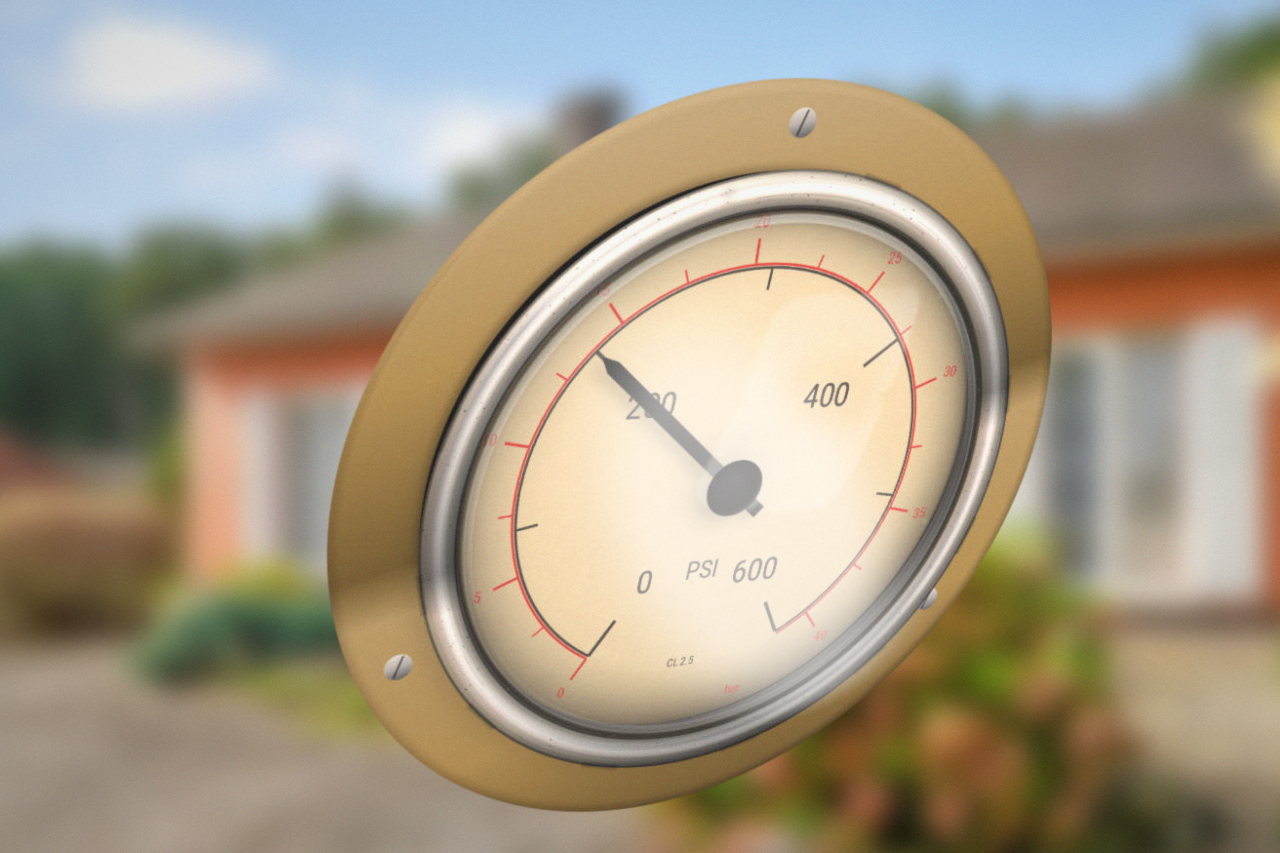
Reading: 200 psi
